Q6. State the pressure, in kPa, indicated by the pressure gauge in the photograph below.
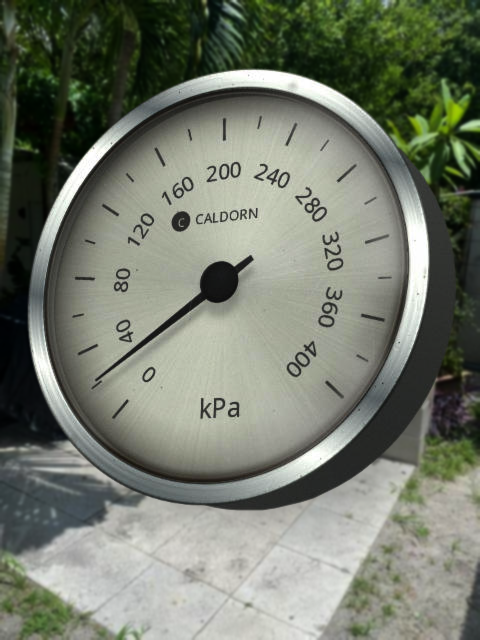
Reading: 20 kPa
